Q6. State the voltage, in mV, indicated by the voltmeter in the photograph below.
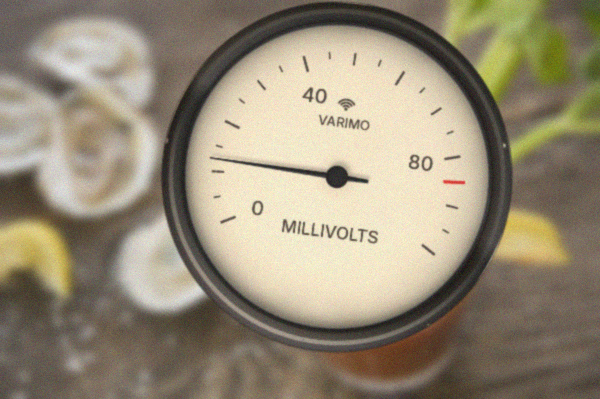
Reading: 12.5 mV
